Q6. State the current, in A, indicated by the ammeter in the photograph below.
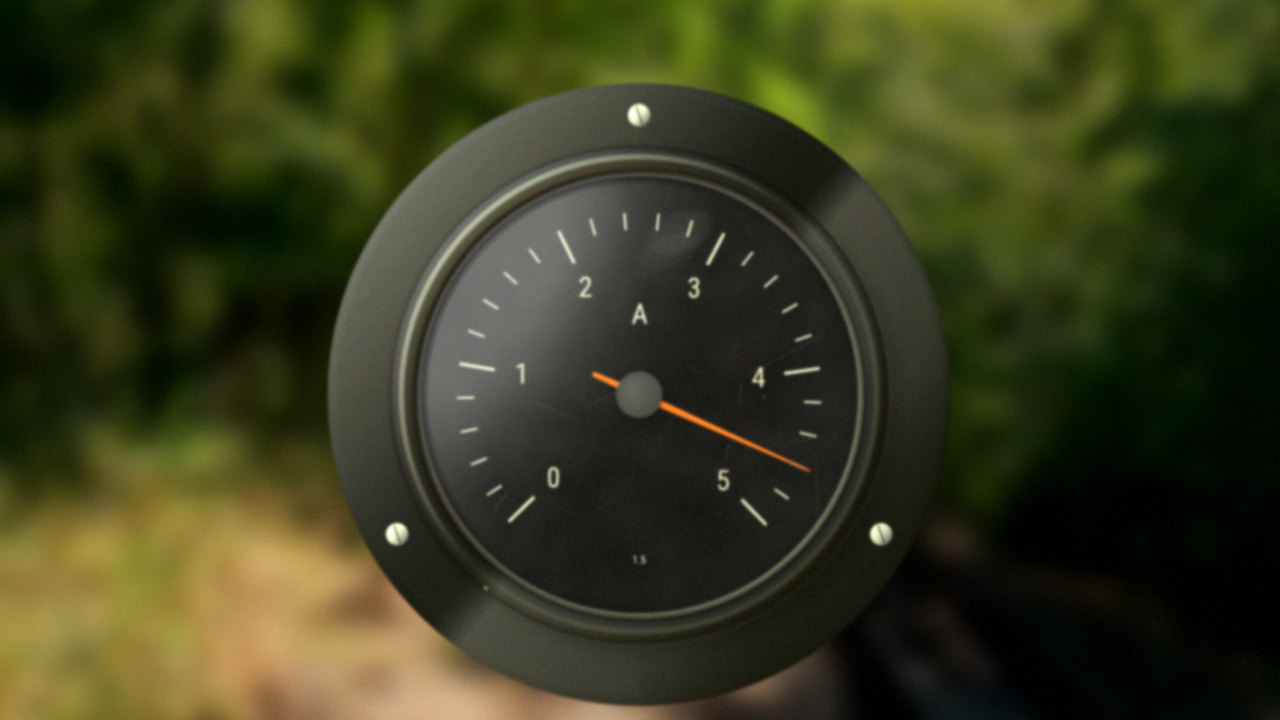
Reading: 4.6 A
